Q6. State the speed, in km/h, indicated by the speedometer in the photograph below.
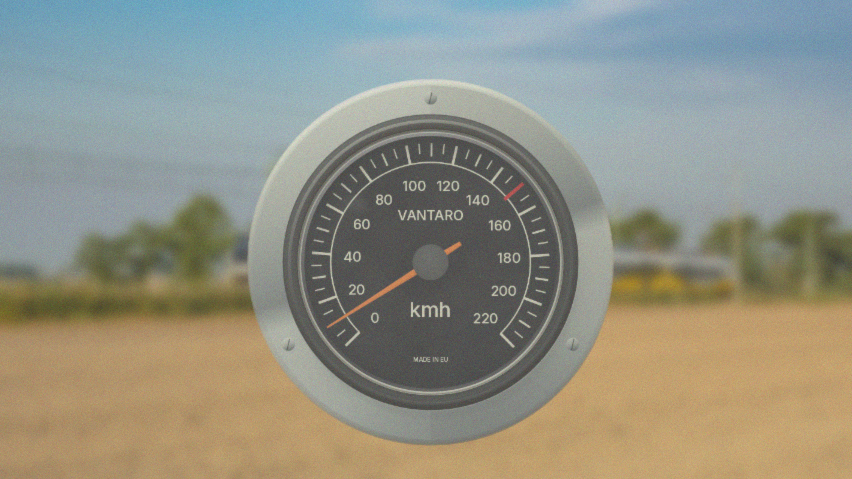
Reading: 10 km/h
